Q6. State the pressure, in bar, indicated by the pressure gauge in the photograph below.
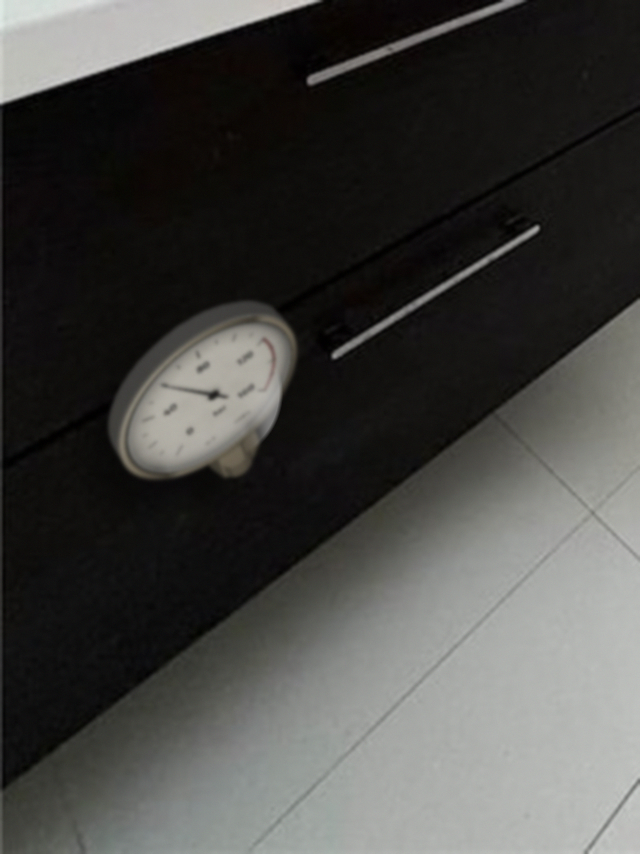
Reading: 60 bar
